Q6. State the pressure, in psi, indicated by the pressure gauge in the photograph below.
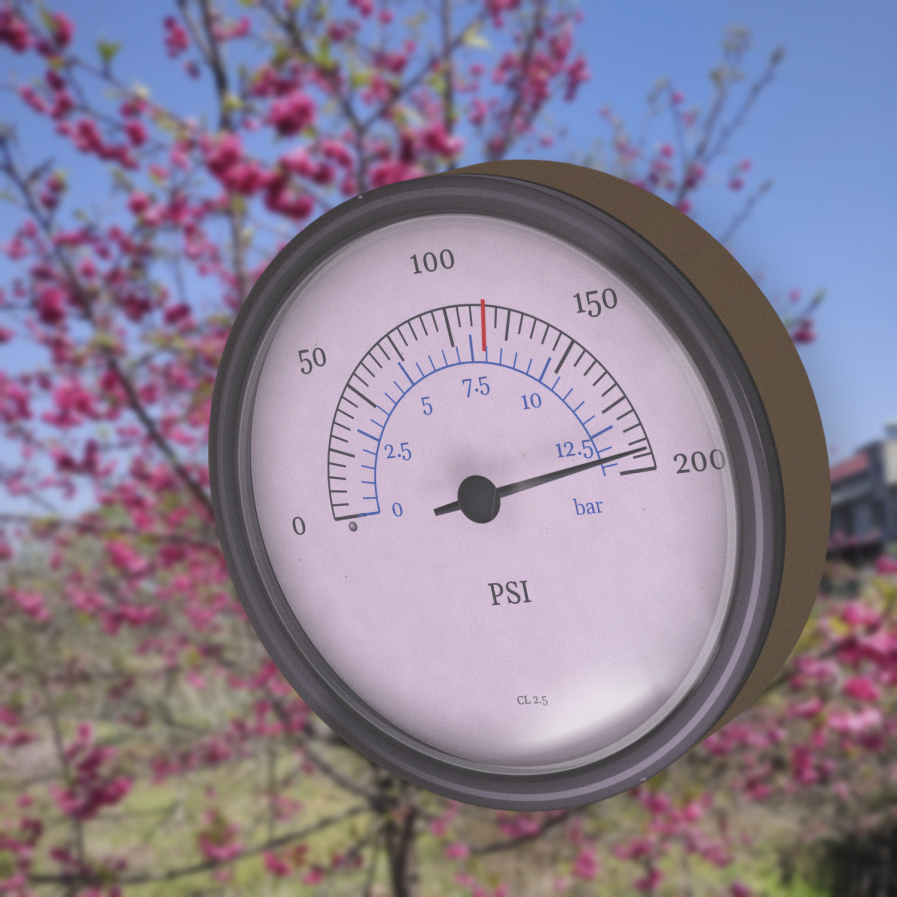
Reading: 192.5 psi
